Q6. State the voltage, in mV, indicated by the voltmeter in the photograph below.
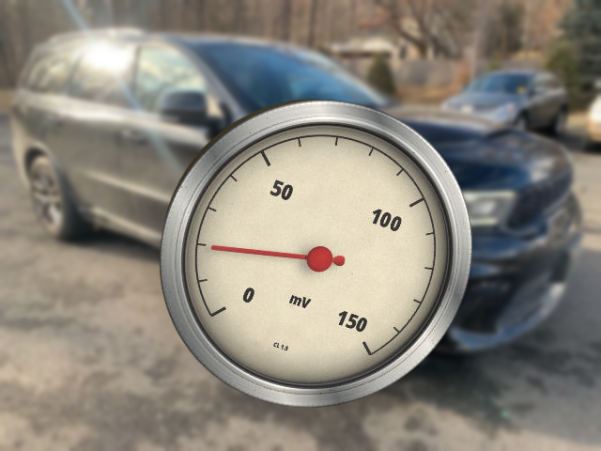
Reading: 20 mV
